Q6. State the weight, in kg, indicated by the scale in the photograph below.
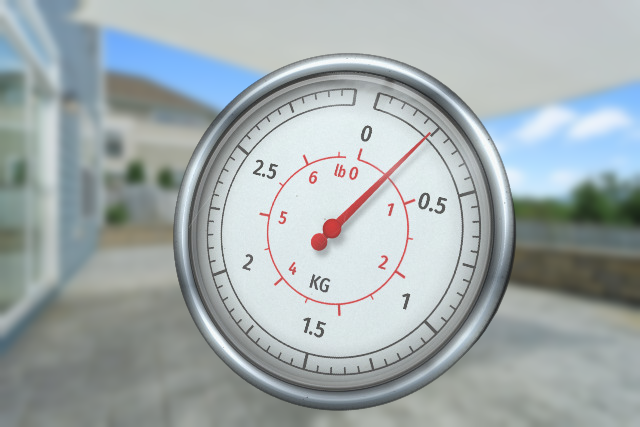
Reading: 0.25 kg
